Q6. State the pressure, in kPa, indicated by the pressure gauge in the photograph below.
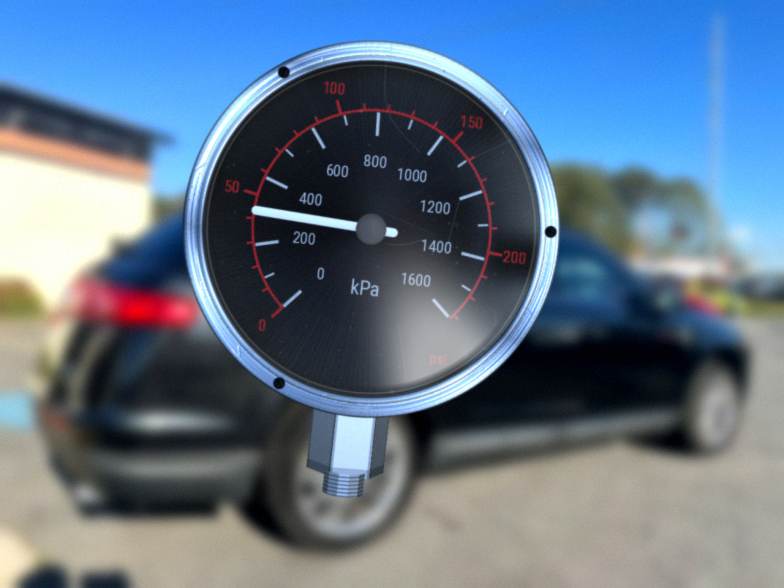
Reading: 300 kPa
